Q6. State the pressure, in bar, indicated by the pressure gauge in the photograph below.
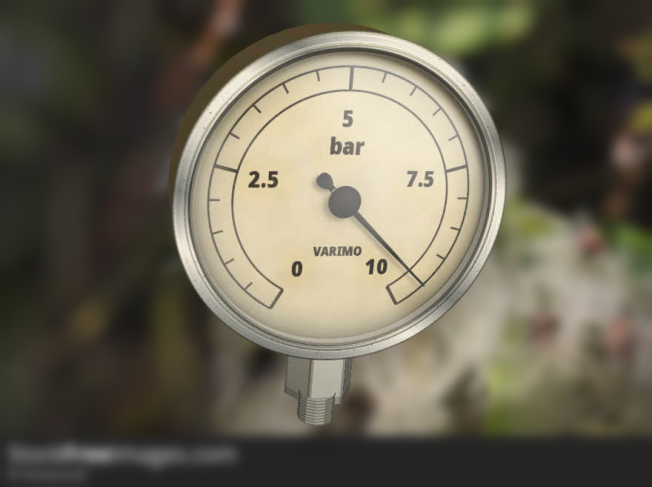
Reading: 9.5 bar
